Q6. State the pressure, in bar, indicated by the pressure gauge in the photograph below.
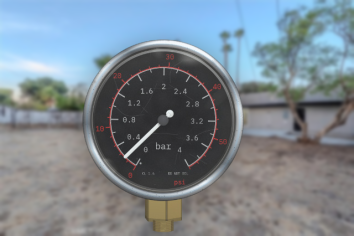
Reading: 0.2 bar
